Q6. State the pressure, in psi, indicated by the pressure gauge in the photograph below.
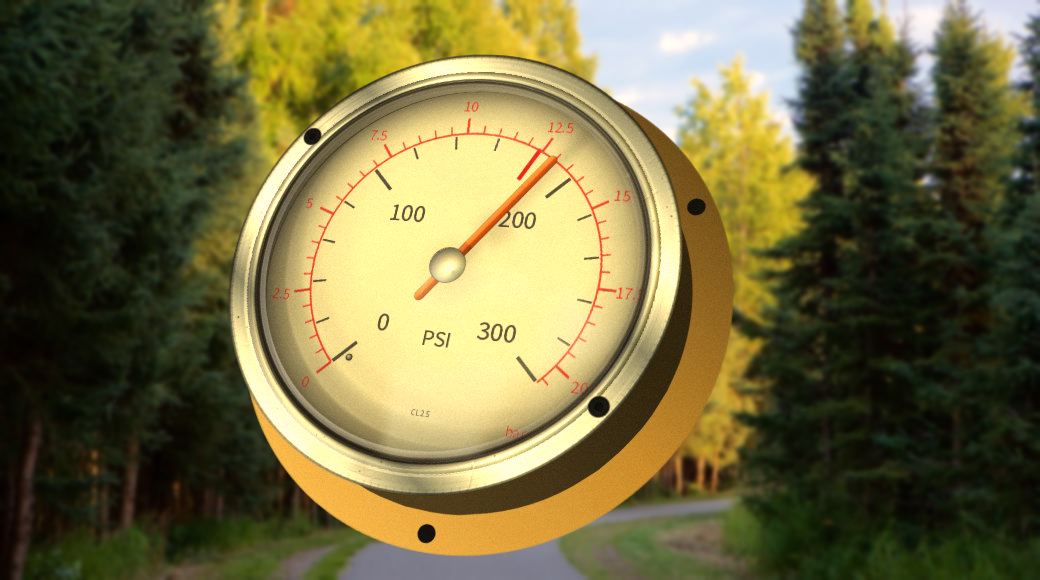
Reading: 190 psi
